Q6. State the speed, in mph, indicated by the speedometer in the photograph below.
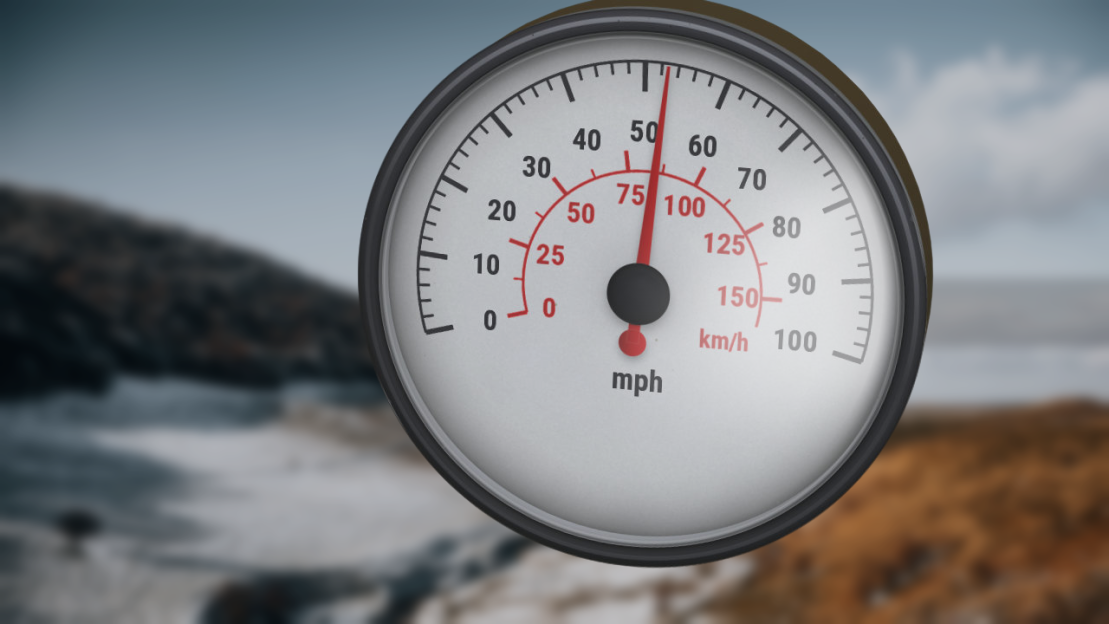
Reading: 53 mph
